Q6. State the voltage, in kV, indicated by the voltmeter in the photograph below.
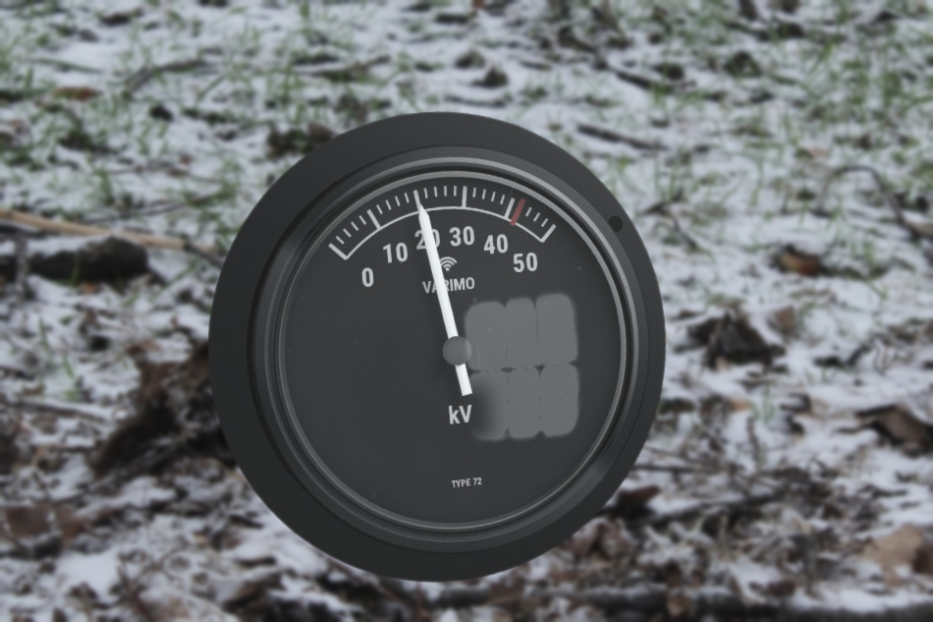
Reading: 20 kV
